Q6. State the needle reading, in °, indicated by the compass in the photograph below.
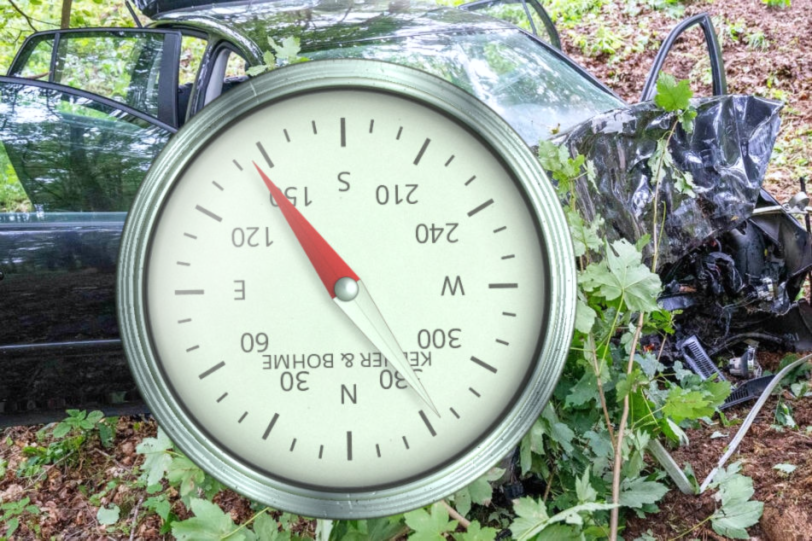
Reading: 145 °
